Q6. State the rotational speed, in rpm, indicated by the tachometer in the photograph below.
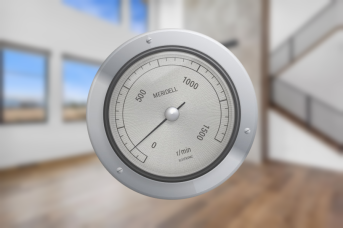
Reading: 100 rpm
